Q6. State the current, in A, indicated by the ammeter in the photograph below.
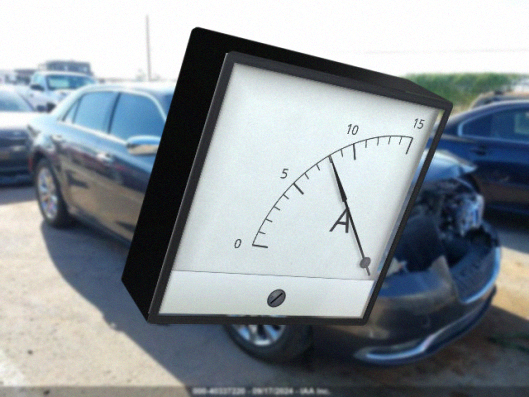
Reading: 8 A
